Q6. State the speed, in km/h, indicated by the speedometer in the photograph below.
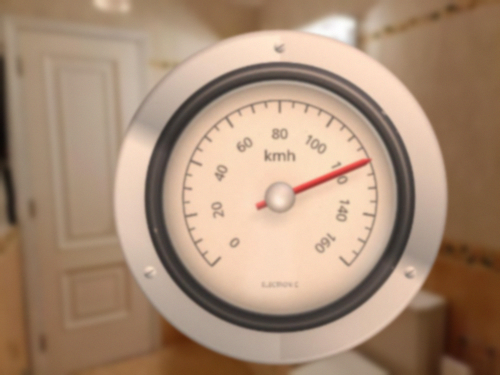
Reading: 120 km/h
